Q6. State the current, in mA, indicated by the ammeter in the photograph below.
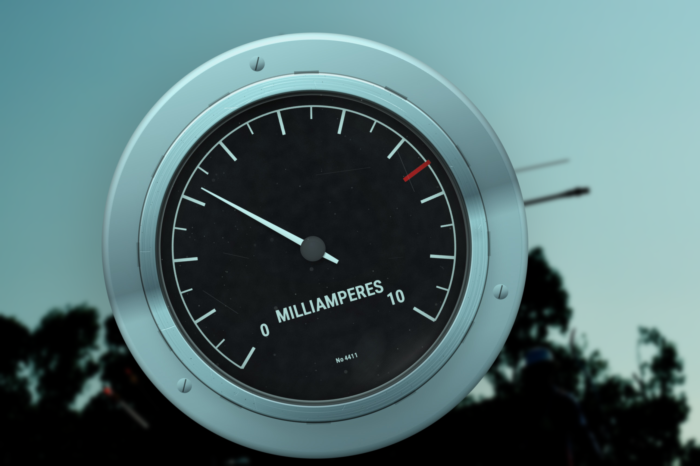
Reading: 3.25 mA
